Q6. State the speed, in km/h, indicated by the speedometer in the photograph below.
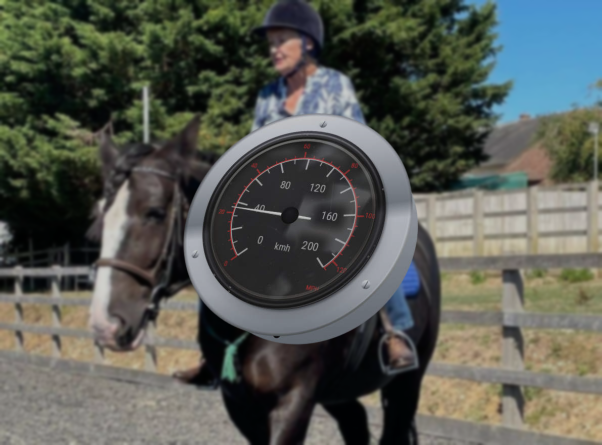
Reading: 35 km/h
